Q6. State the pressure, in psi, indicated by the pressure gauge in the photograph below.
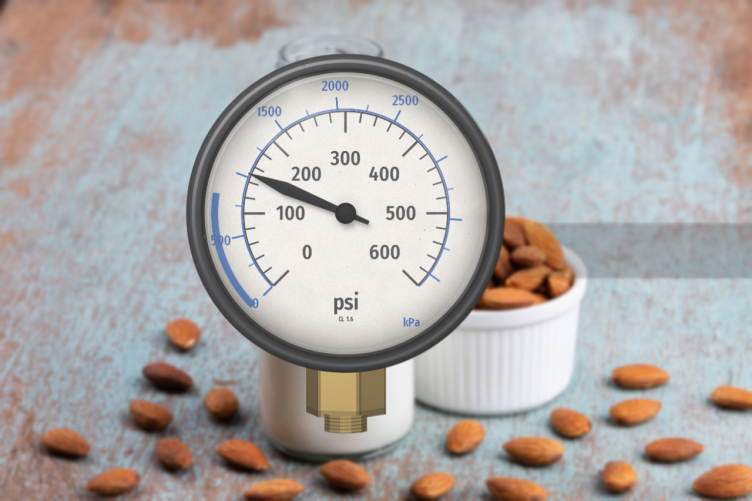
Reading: 150 psi
